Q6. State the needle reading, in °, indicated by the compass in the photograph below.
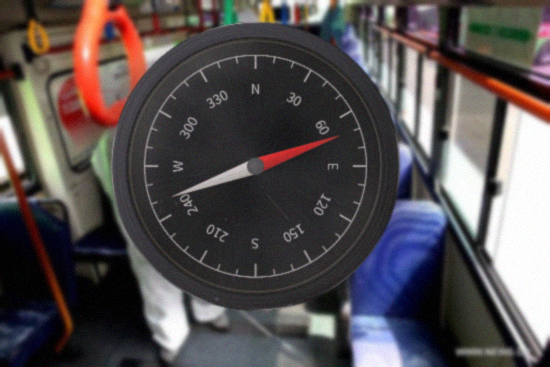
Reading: 70 °
